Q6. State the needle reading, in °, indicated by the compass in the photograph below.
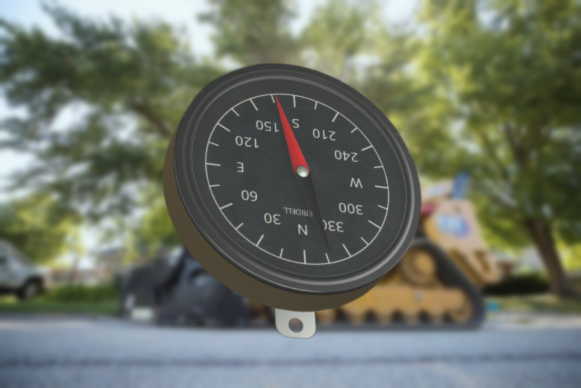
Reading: 165 °
